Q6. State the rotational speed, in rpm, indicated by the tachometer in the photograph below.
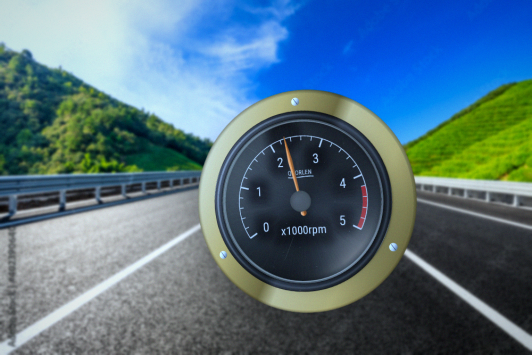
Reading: 2300 rpm
